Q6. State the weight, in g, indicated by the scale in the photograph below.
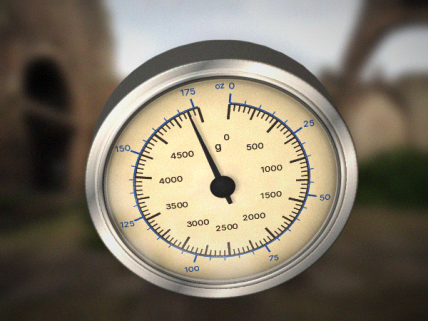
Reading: 4900 g
